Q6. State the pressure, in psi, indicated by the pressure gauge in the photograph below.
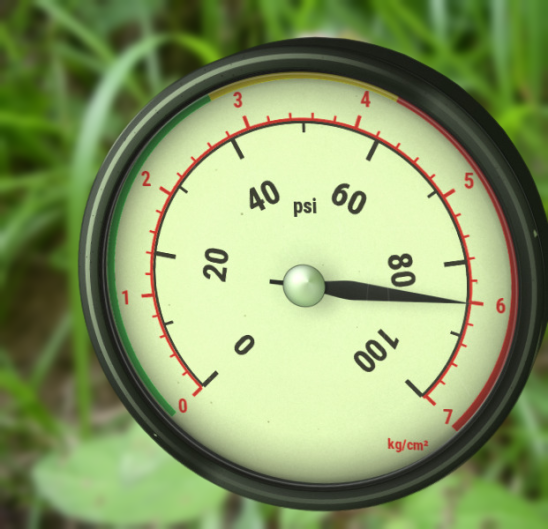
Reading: 85 psi
